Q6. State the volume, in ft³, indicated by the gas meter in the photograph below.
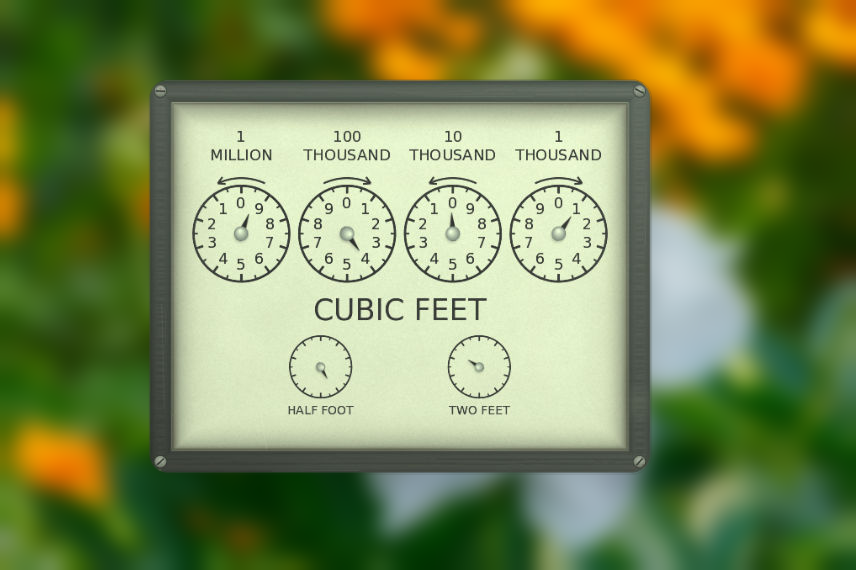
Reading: 940100 ft³
